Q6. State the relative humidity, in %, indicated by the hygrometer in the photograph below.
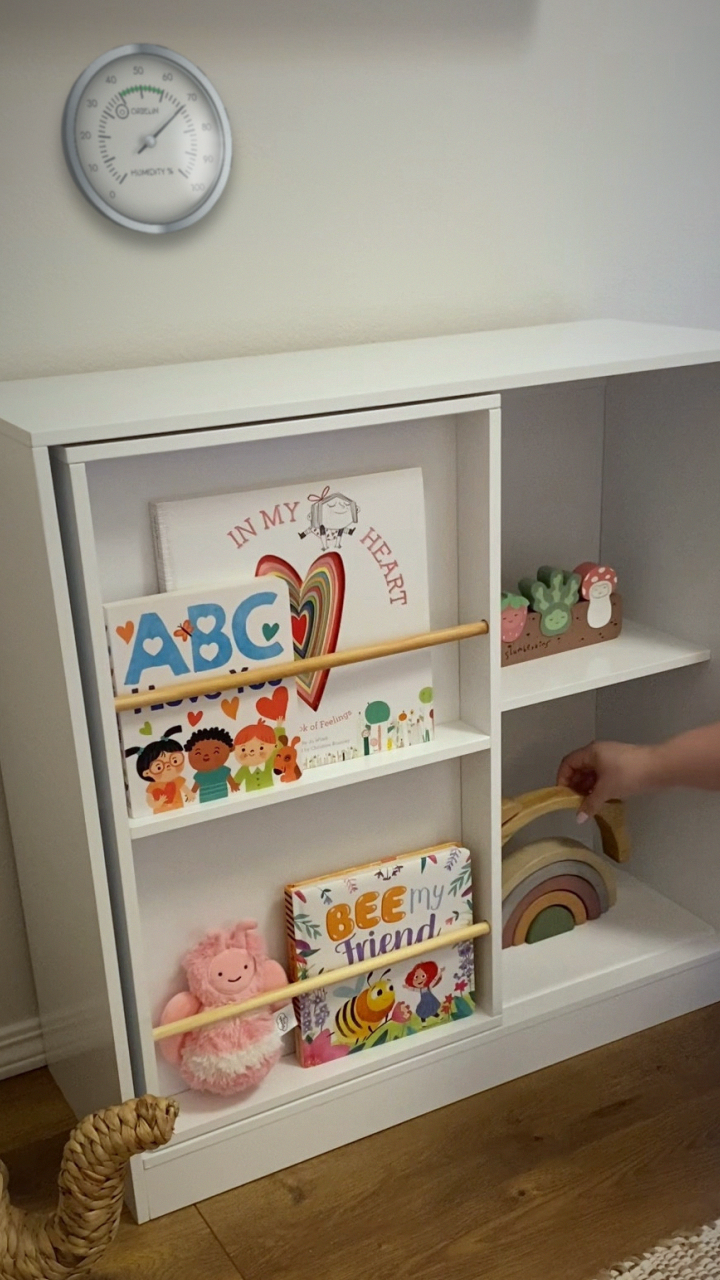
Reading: 70 %
